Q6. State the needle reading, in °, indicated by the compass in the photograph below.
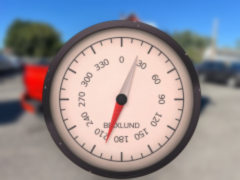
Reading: 200 °
